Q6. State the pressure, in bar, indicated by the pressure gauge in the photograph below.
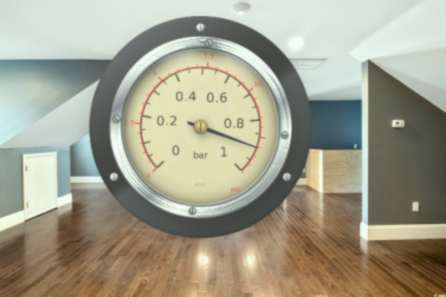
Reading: 0.9 bar
